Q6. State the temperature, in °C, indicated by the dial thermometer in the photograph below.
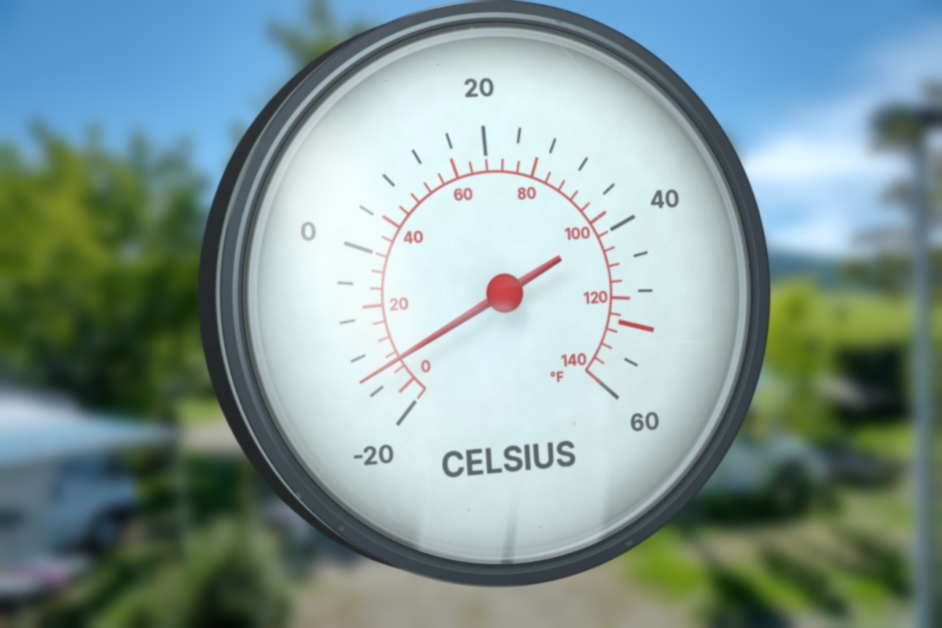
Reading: -14 °C
